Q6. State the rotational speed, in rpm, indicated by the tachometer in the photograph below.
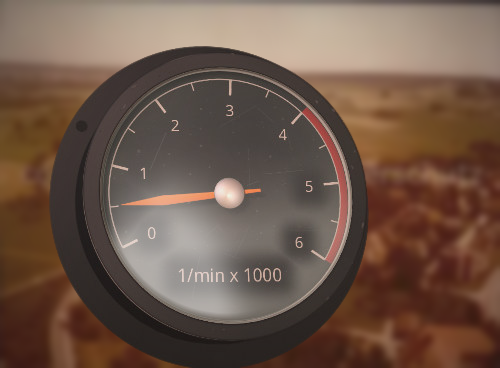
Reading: 500 rpm
